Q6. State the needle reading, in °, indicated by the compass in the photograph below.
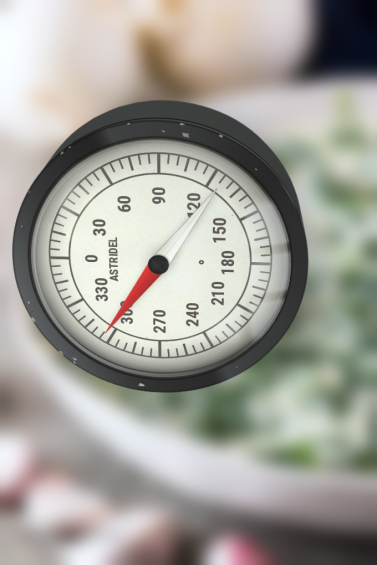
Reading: 305 °
